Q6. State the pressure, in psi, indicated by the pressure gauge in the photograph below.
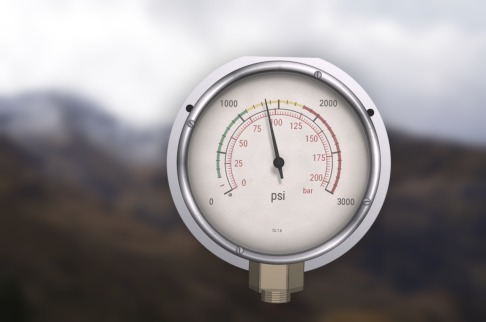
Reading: 1350 psi
